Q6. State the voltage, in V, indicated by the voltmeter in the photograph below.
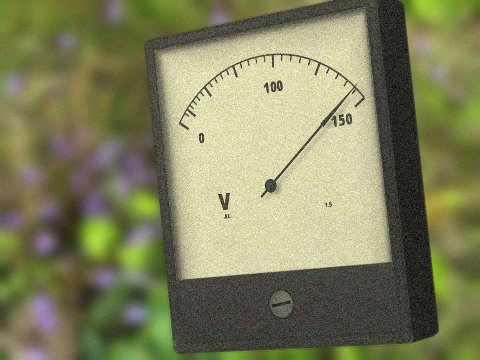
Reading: 145 V
